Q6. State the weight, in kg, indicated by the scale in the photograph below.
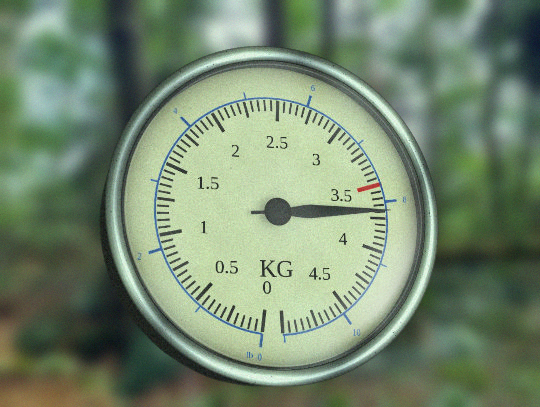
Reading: 3.7 kg
